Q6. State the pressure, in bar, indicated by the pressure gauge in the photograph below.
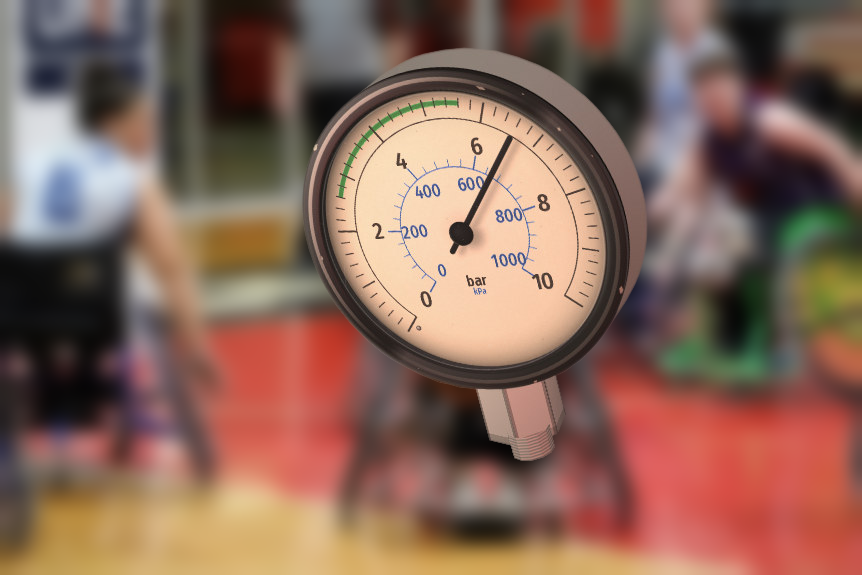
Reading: 6.6 bar
